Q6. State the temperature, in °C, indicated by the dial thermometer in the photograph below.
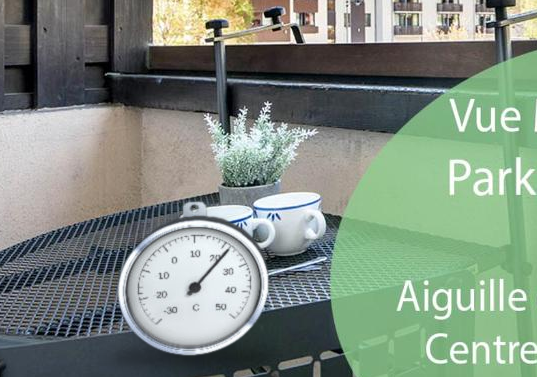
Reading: 22 °C
